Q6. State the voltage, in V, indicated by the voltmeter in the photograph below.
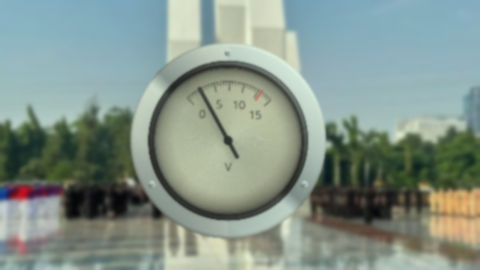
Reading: 2.5 V
